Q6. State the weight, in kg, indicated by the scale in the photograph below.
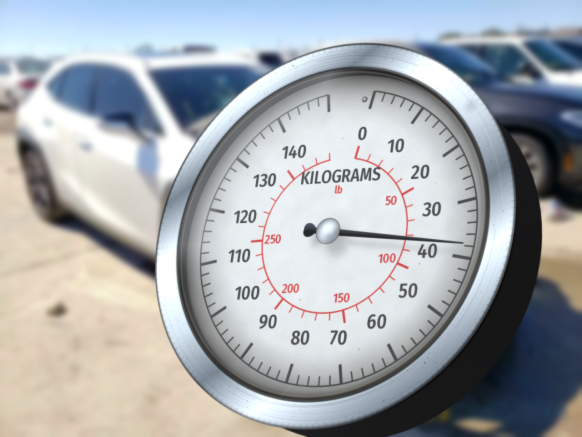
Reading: 38 kg
